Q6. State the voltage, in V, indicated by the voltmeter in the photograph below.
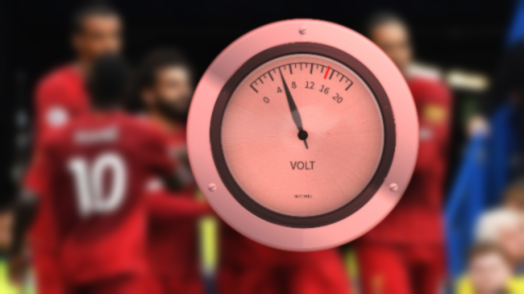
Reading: 6 V
